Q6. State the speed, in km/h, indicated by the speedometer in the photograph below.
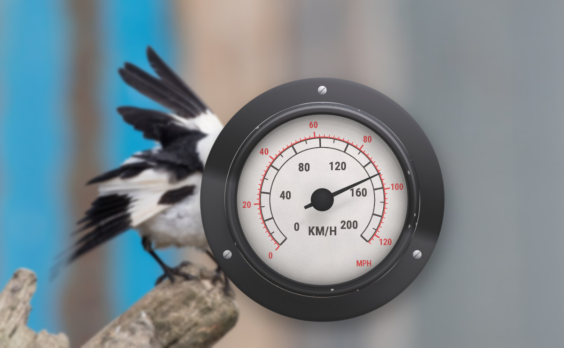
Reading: 150 km/h
